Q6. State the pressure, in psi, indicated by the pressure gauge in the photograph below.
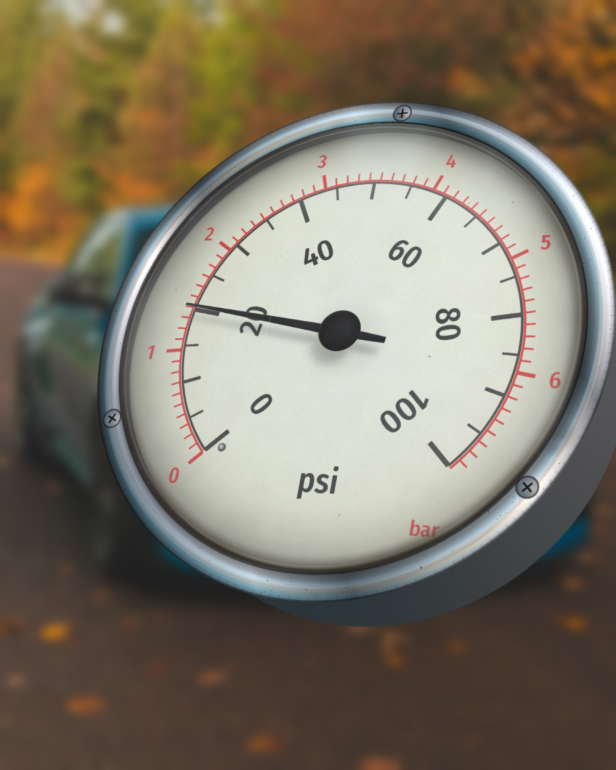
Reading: 20 psi
